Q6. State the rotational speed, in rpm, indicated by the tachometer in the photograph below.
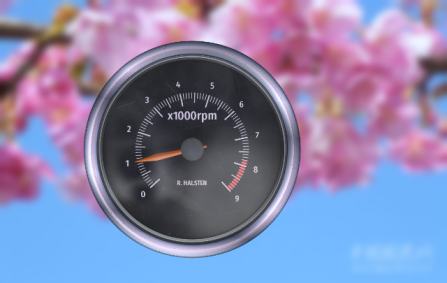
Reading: 1000 rpm
